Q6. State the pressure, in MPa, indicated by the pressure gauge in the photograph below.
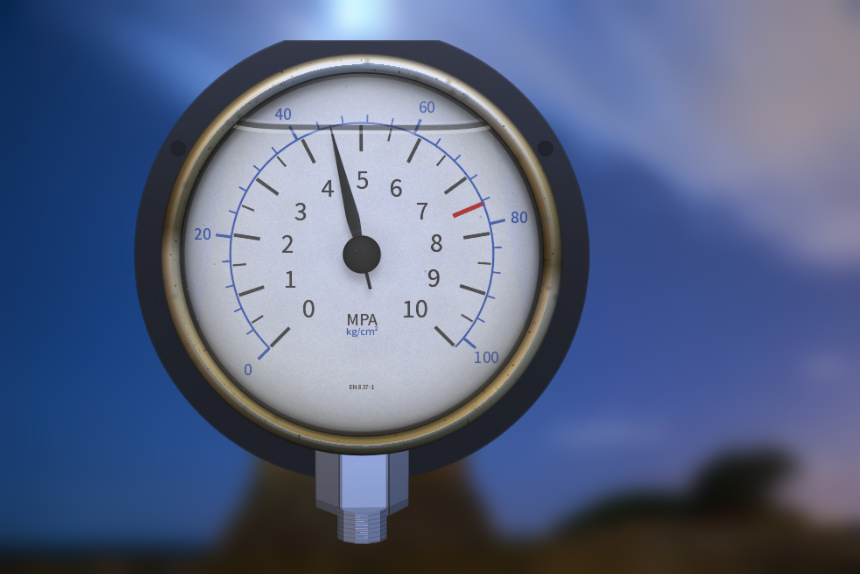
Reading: 4.5 MPa
